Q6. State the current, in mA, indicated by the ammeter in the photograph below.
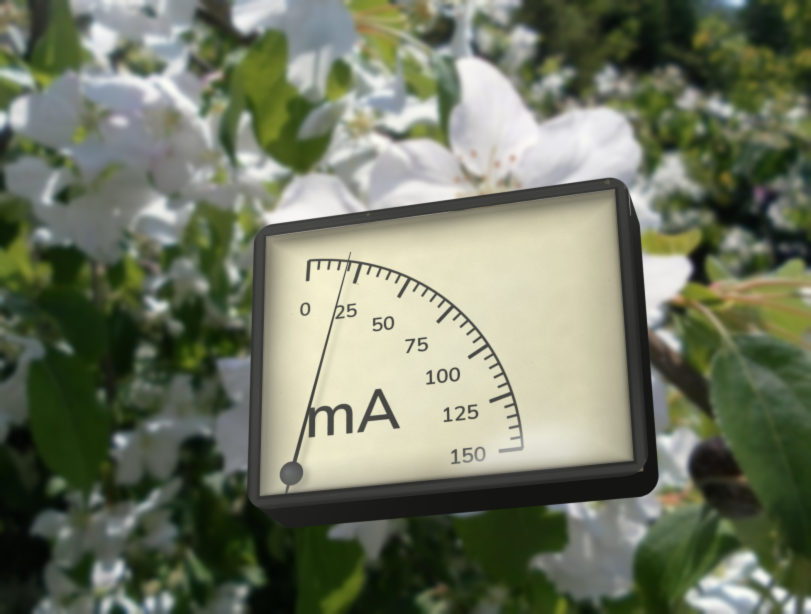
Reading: 20 mA
